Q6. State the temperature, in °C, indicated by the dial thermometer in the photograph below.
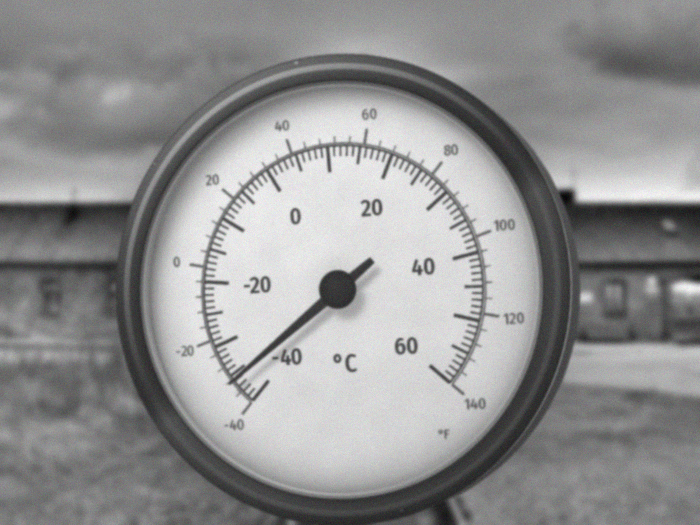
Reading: -36 °C
